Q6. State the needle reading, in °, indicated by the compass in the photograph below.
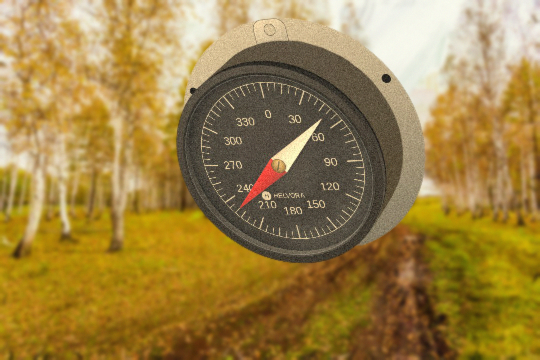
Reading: 230 °
